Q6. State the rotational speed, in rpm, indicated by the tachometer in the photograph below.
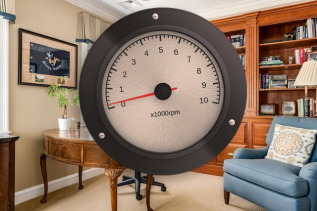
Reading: 200 rpm
